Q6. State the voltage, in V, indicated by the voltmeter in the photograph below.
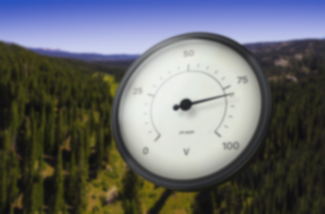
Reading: 80 V
